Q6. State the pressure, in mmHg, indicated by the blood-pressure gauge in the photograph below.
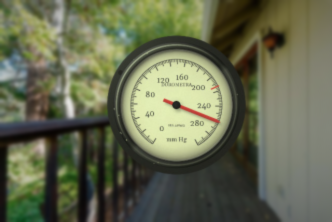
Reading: 260 mmHg
